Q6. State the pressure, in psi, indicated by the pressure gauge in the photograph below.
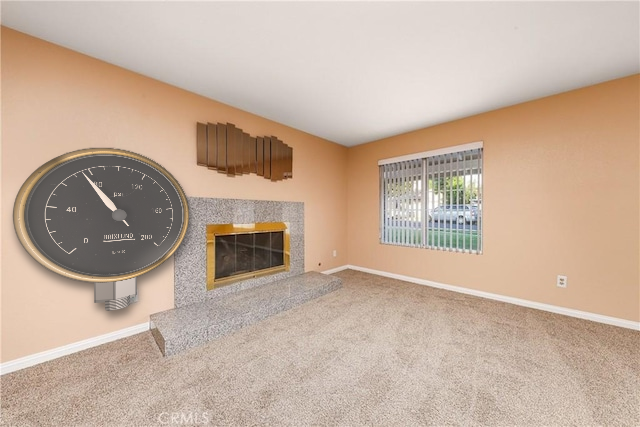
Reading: 75 psi
